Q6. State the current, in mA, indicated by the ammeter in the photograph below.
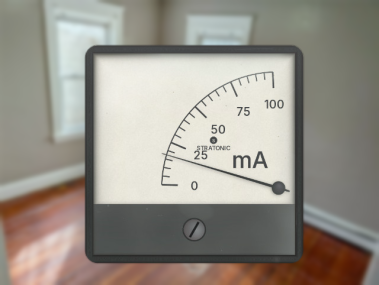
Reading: 17.5 mA
